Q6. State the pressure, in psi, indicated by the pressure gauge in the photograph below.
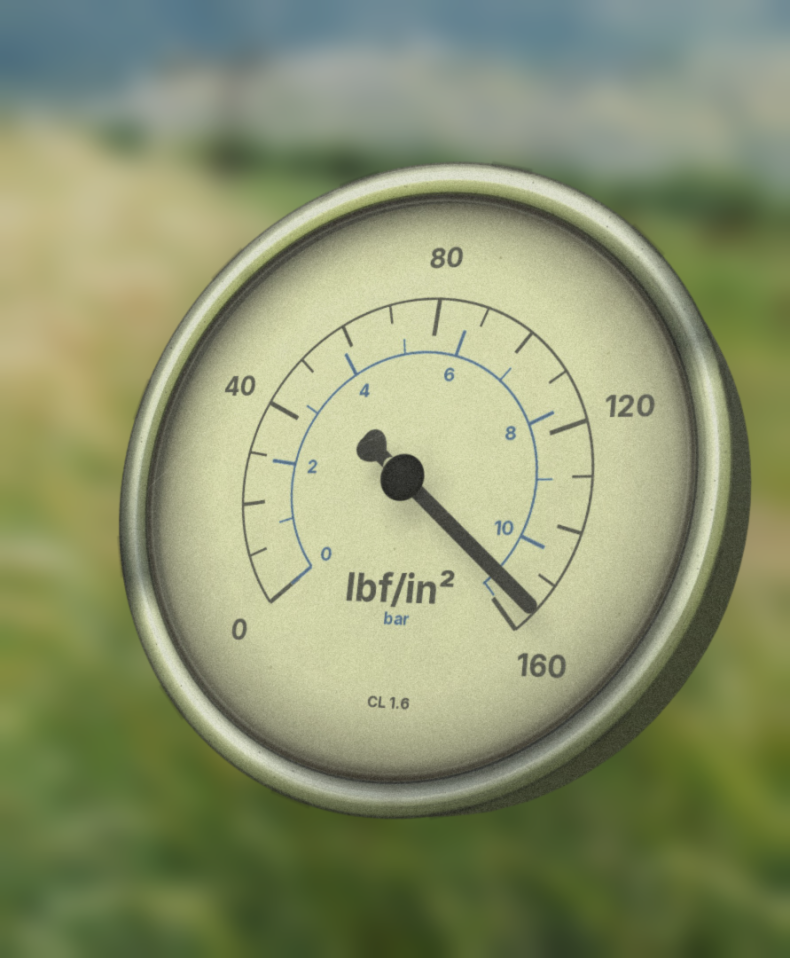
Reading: 155 psi
